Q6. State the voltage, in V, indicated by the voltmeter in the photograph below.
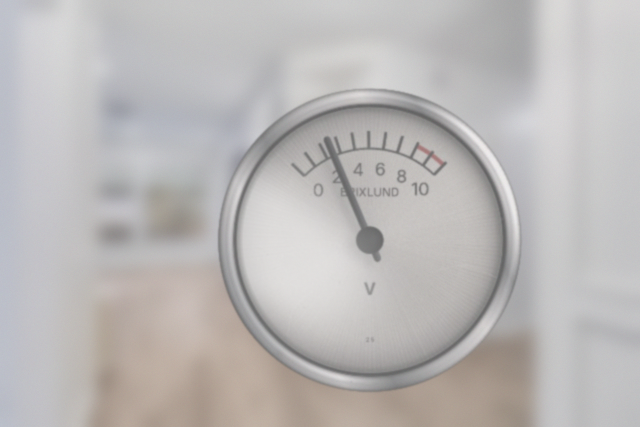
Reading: 2.5 V
